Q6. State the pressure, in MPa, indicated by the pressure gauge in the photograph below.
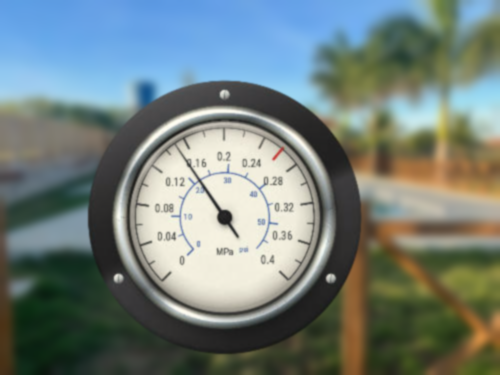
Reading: 0.15 MPa
